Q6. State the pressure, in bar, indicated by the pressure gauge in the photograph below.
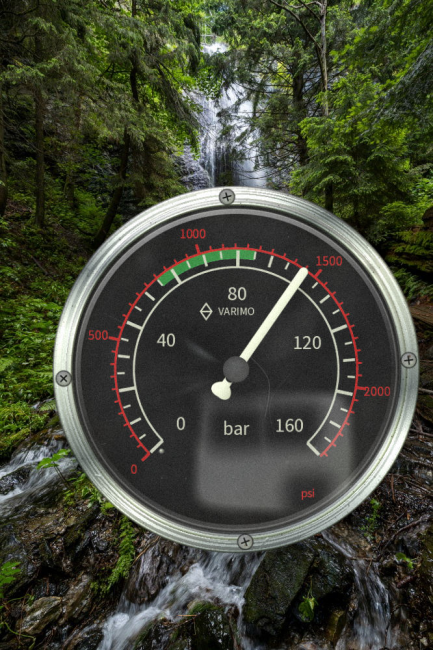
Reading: 100 bar
